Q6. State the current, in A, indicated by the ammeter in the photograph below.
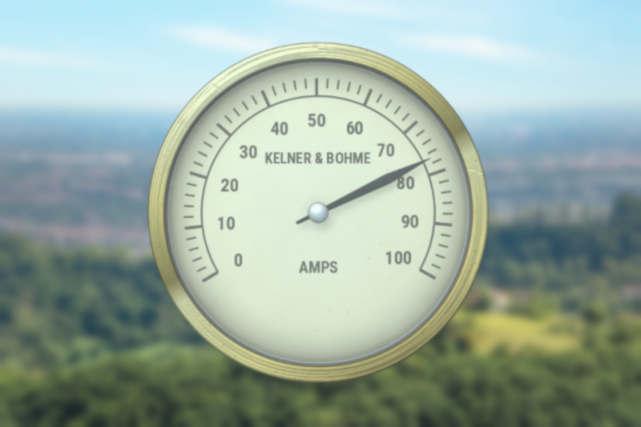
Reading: 77 A
